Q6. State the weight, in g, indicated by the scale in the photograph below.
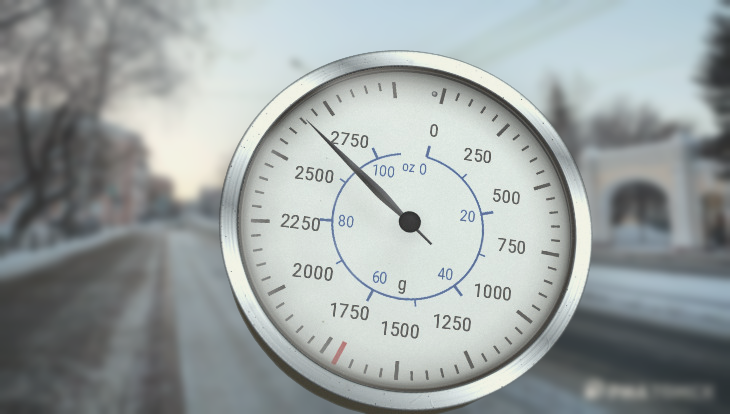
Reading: 2650 g
